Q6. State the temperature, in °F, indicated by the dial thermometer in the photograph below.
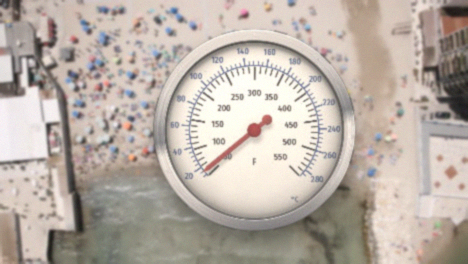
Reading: 60 °F
